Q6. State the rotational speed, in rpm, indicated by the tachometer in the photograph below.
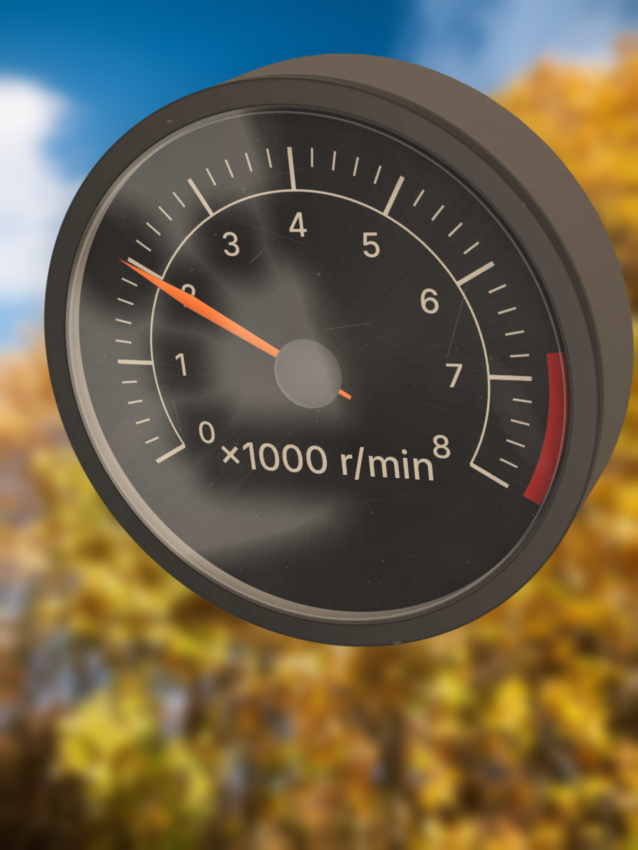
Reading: 2000 rpm
